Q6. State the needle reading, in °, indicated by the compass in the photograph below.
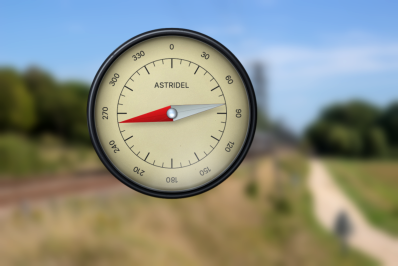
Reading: 260 °
